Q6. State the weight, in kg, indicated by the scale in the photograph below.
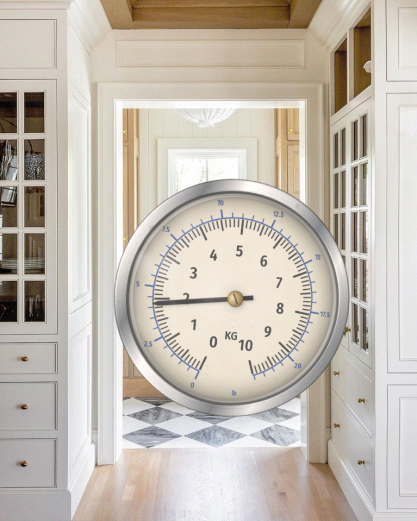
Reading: 1.9 kg
